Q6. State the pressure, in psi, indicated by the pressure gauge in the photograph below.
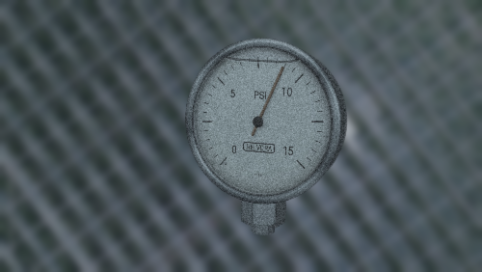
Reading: 9 psi
